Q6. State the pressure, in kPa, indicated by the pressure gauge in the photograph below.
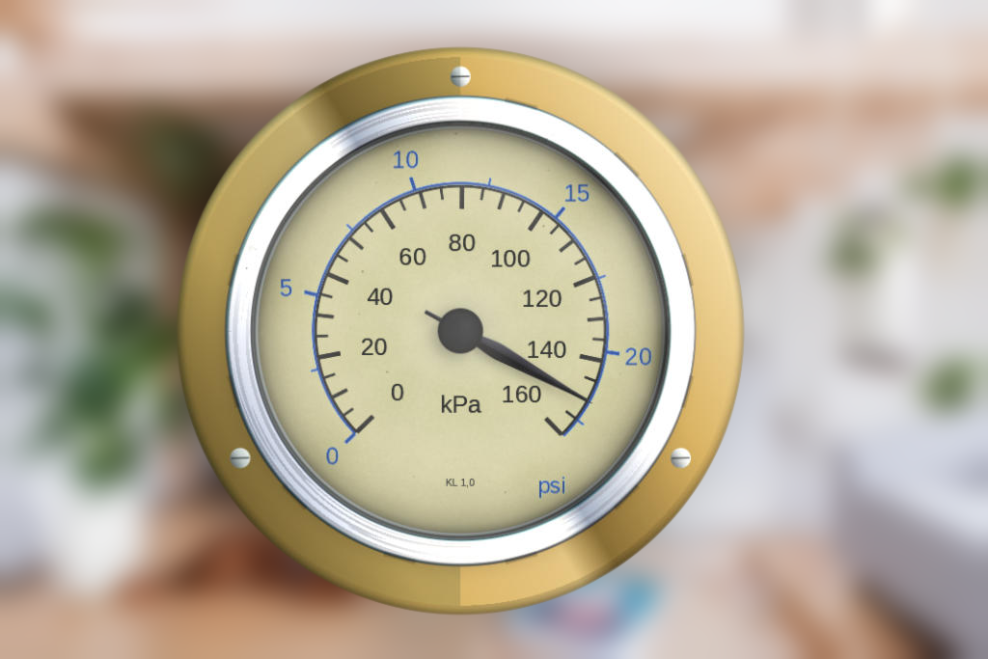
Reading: 150 kPa
